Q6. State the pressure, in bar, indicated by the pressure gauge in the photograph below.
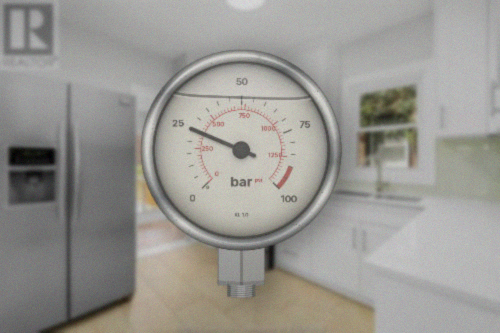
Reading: 25 bar
